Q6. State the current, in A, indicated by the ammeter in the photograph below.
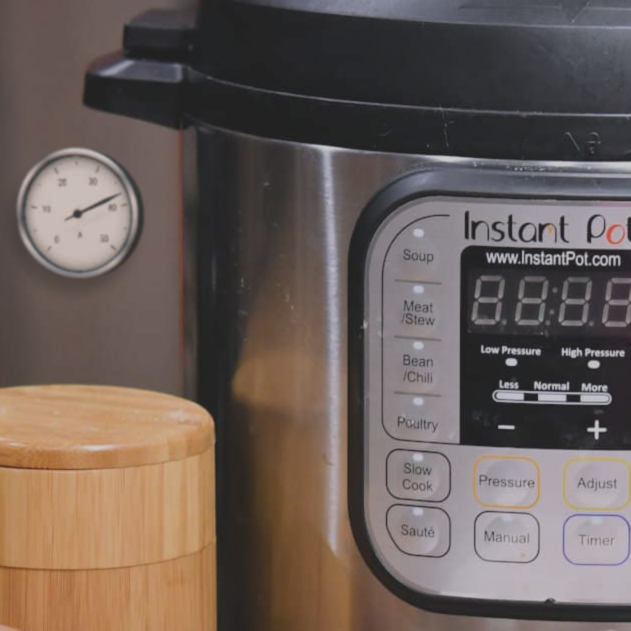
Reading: 37.5 A
